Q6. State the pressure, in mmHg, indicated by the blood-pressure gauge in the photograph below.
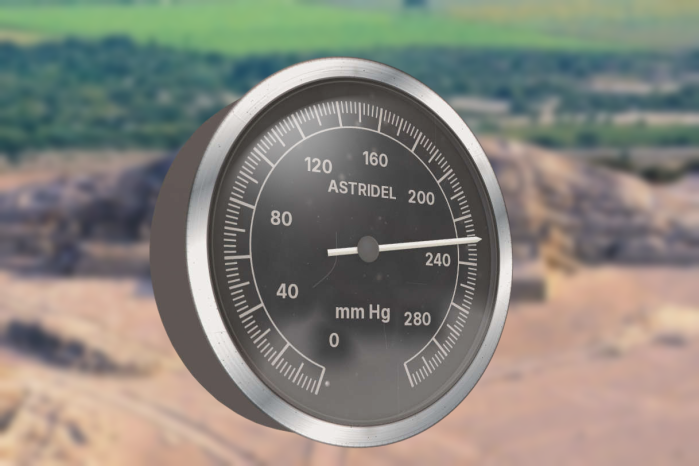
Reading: 230 mmHg
